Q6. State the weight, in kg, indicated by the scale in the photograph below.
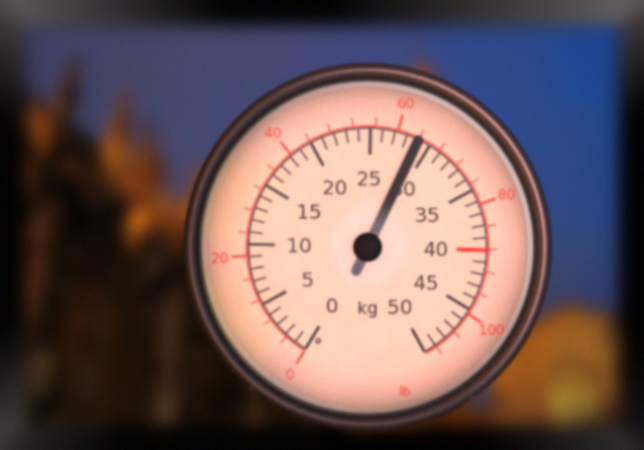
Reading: 29 kg
